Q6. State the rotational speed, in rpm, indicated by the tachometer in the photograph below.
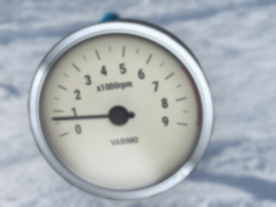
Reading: 750 rpm
